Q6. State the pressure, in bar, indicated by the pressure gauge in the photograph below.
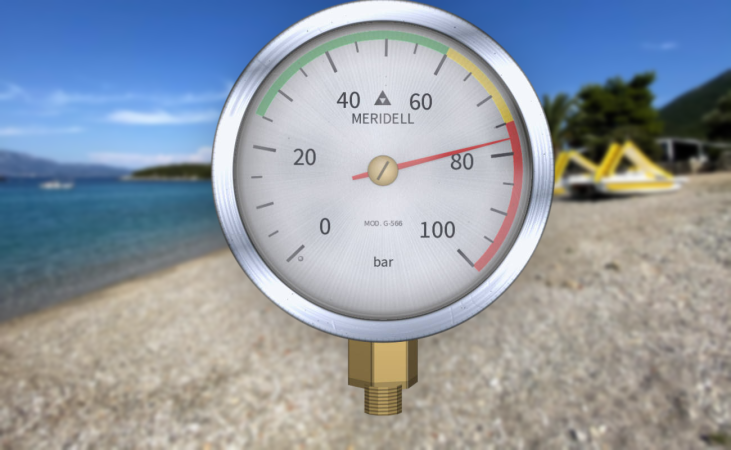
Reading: 77.5 bar
